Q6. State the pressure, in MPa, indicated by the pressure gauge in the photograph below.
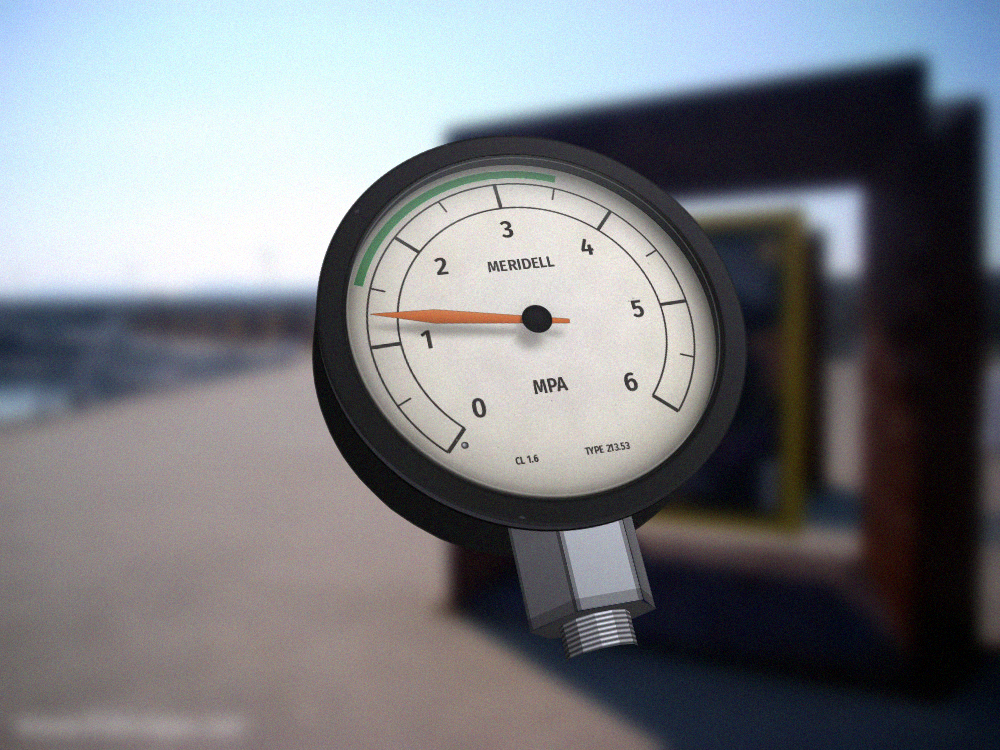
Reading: 1.25 MPa
